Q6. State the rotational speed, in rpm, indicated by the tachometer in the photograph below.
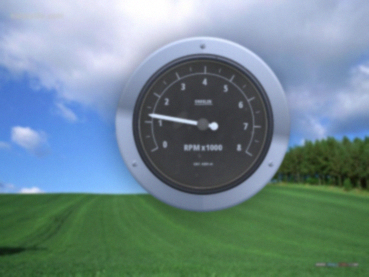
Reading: 1250 rpm
